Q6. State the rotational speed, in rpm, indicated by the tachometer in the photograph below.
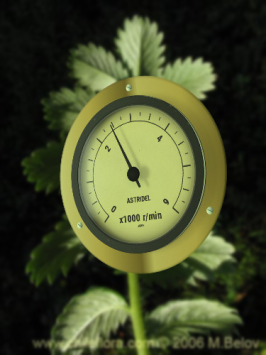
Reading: 2500 rpm
